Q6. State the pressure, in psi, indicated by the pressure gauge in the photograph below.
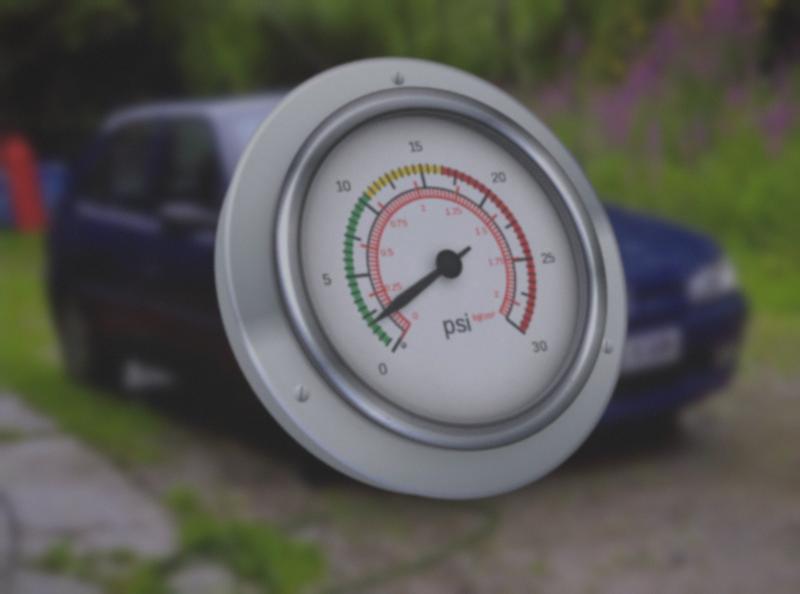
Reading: 2 psi
